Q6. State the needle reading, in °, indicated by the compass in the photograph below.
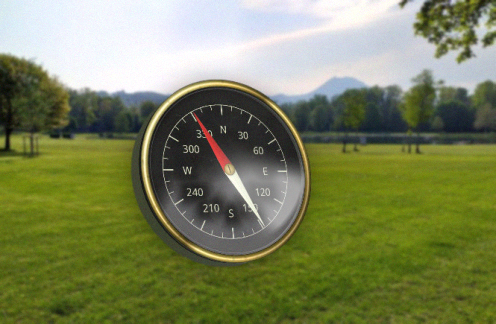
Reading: 330 °
